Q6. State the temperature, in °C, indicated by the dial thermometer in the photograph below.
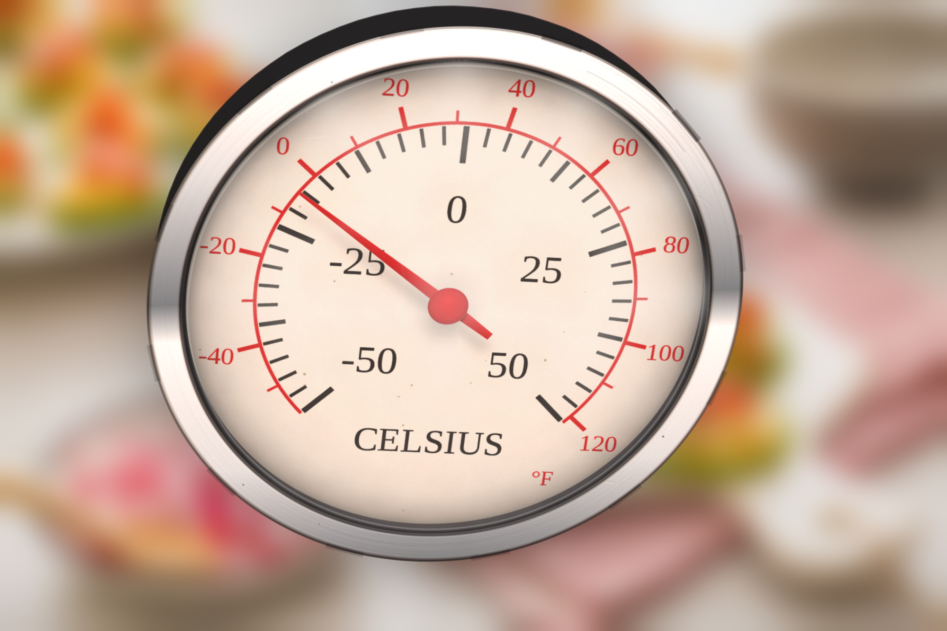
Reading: -20 °C
